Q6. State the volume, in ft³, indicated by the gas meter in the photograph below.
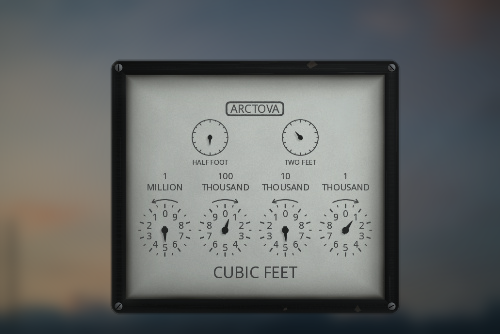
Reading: 505100 ft³
